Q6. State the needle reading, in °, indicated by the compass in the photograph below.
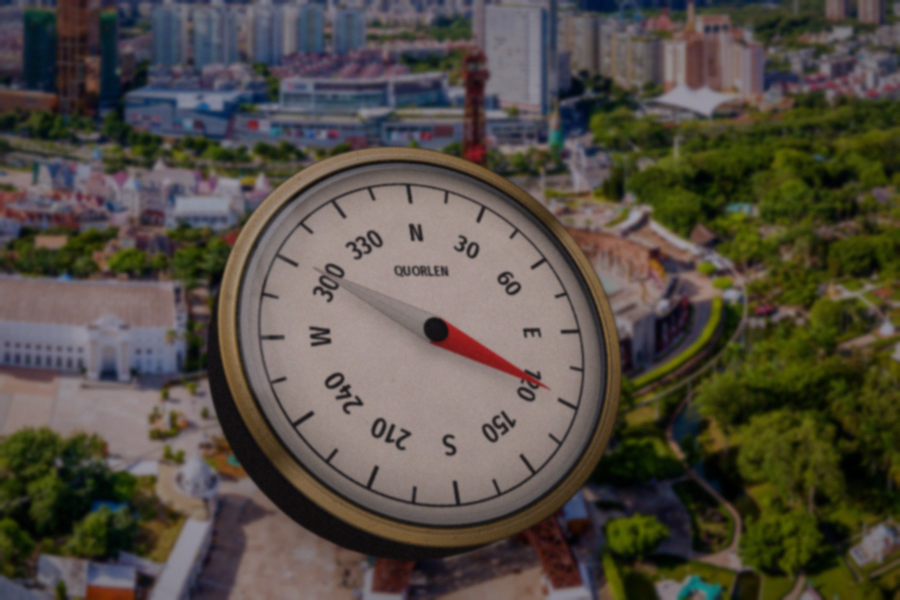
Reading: 120 °
